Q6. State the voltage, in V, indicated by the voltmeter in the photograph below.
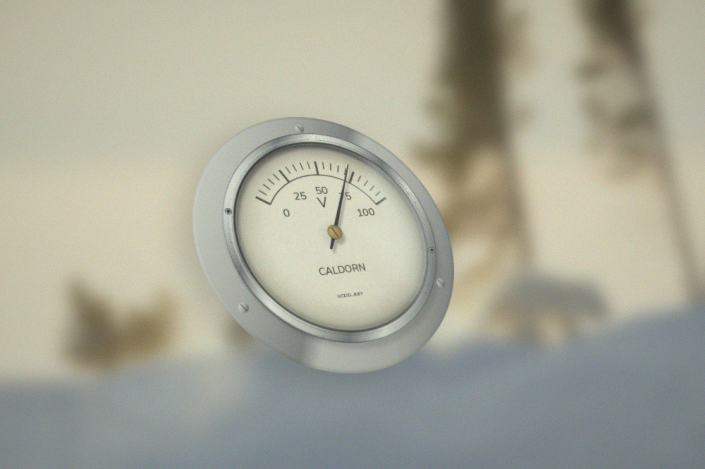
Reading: 70 V
